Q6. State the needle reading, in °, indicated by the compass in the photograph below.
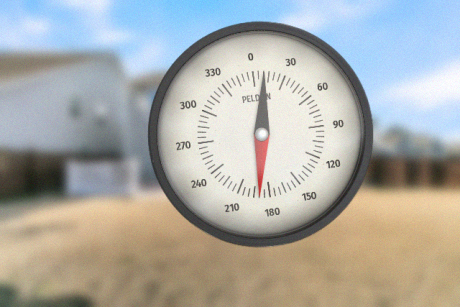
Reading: 190 °
